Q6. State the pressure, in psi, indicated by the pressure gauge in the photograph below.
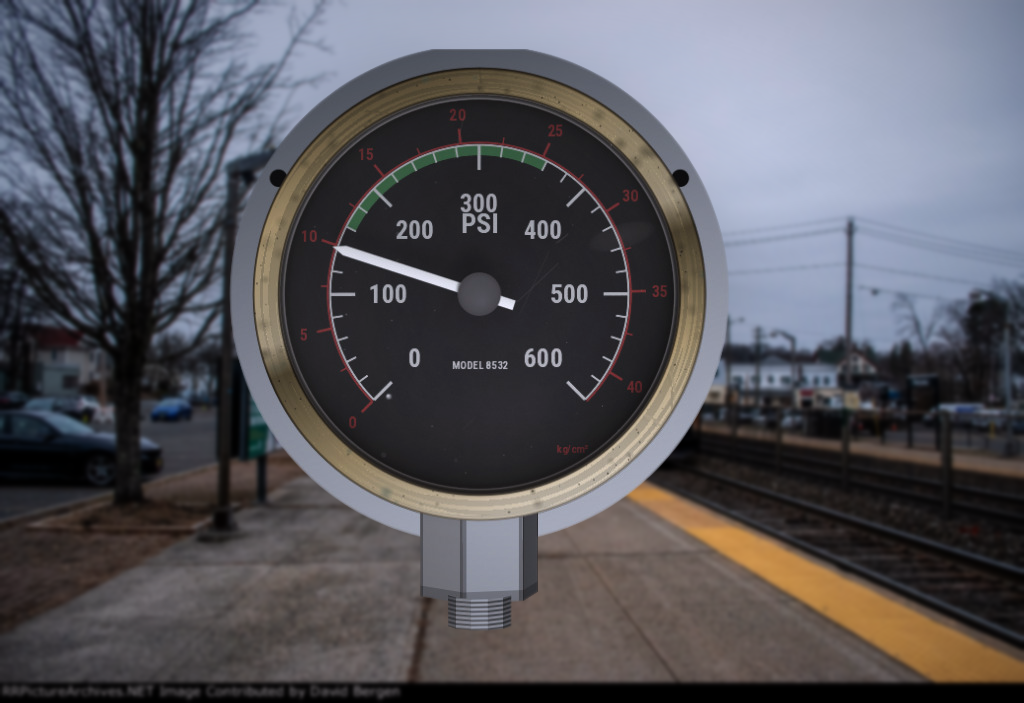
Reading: 140 psi
